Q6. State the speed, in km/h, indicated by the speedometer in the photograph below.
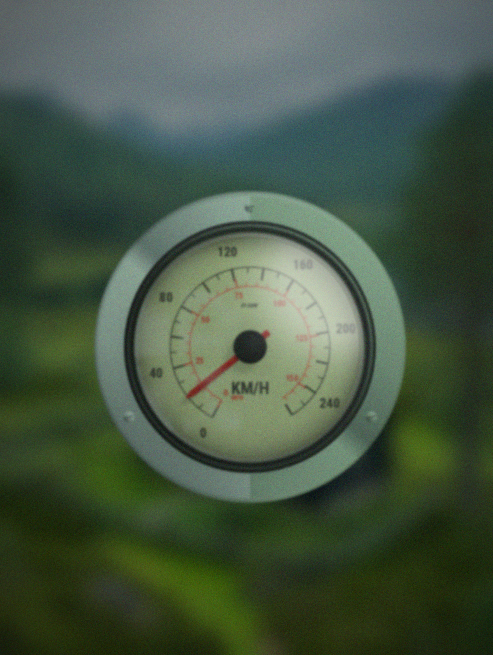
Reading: 20 km/h
